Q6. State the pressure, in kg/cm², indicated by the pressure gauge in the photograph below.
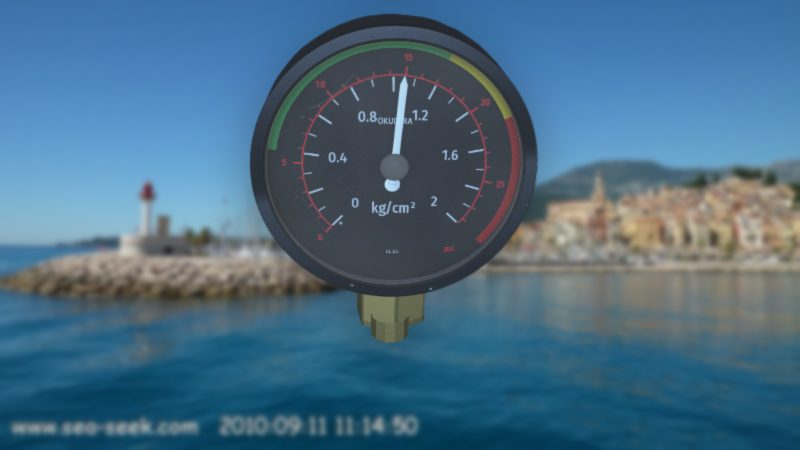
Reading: 1.05 kg/cm²
